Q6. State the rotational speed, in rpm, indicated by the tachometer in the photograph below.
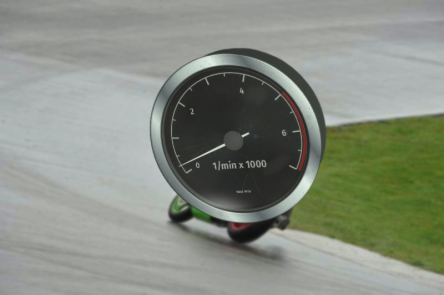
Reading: 250 rpm
